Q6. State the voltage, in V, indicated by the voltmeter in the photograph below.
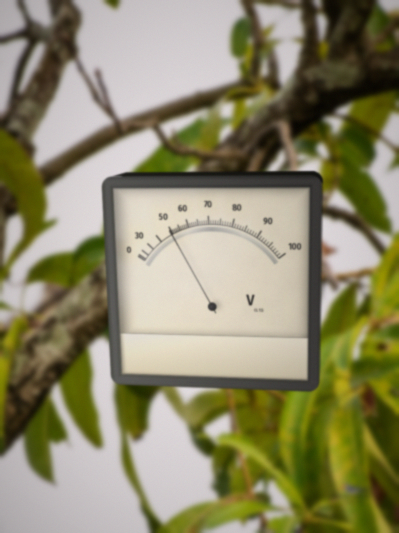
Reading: 50 V
